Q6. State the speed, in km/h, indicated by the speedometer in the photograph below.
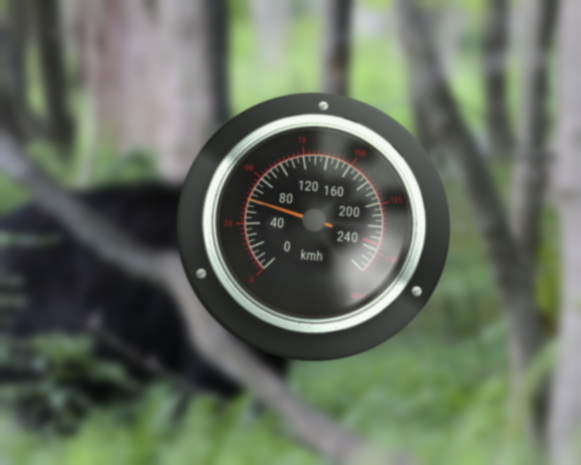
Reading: 60 km/h
